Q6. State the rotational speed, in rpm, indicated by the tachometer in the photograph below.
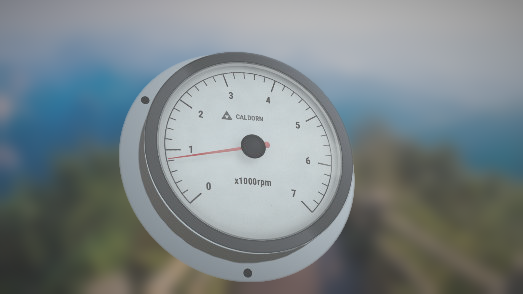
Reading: 800 rpm
